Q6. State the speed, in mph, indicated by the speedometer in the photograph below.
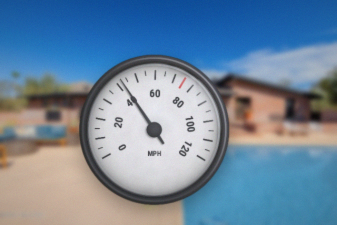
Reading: 42.5 mph
